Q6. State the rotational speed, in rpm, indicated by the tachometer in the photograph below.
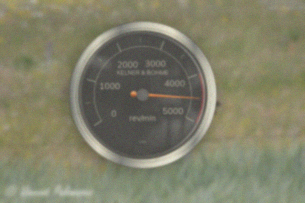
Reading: 4500 rpm
